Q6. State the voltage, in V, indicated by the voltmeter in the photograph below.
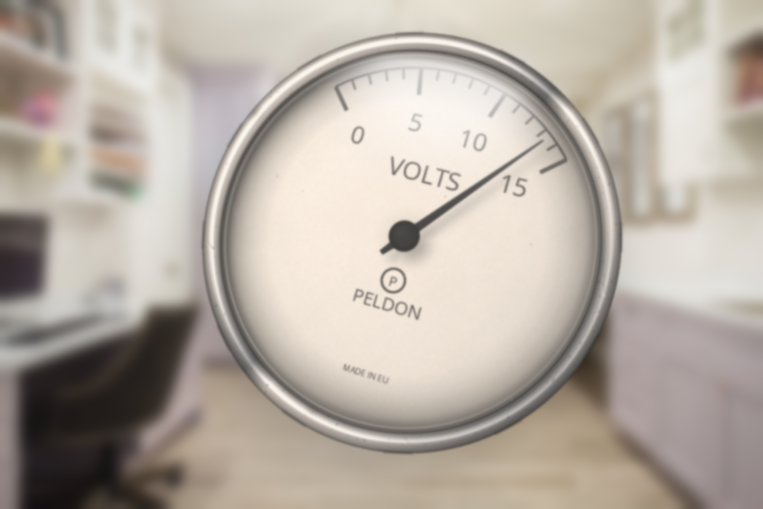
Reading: 13.5 V
